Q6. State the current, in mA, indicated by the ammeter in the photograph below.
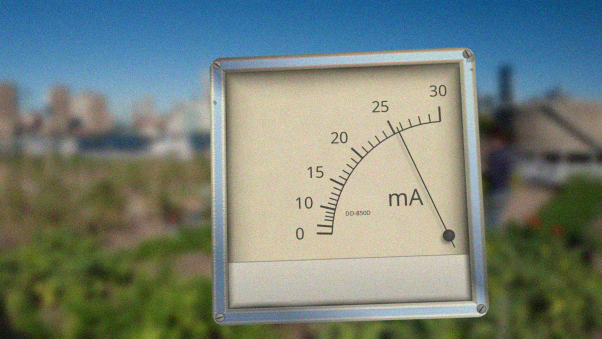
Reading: 25.5 mA
